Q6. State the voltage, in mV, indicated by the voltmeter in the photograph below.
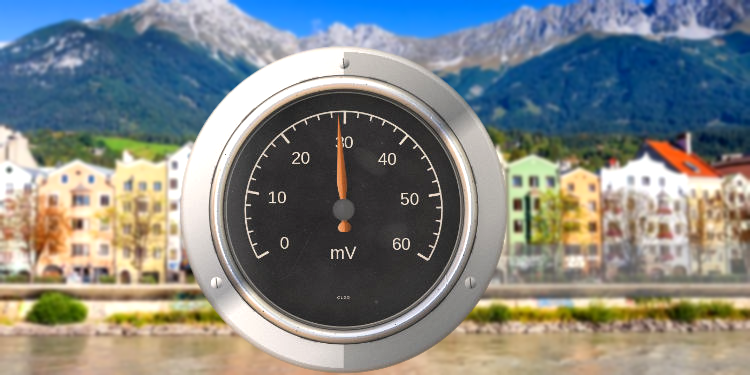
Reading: 29 mV
